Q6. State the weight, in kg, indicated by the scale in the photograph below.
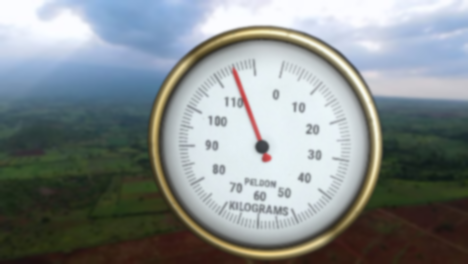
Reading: 115 kg
